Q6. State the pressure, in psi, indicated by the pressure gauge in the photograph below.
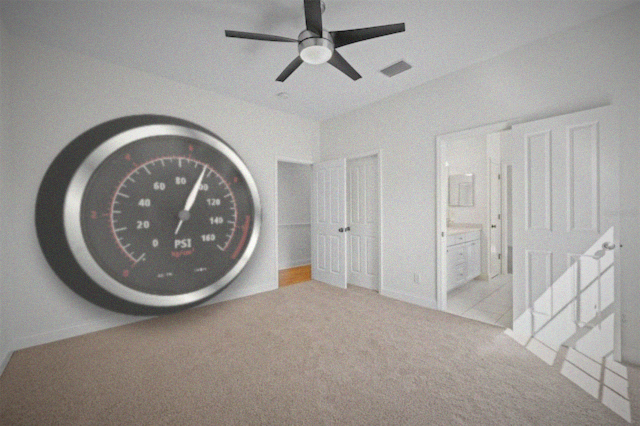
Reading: 95 psi
